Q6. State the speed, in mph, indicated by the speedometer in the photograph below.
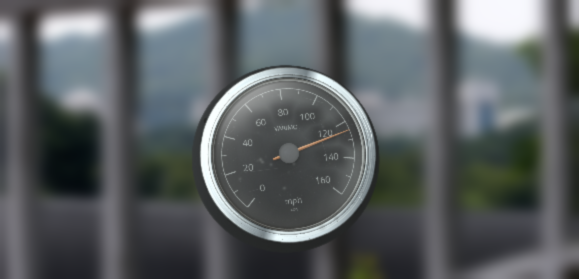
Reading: 125 mph
